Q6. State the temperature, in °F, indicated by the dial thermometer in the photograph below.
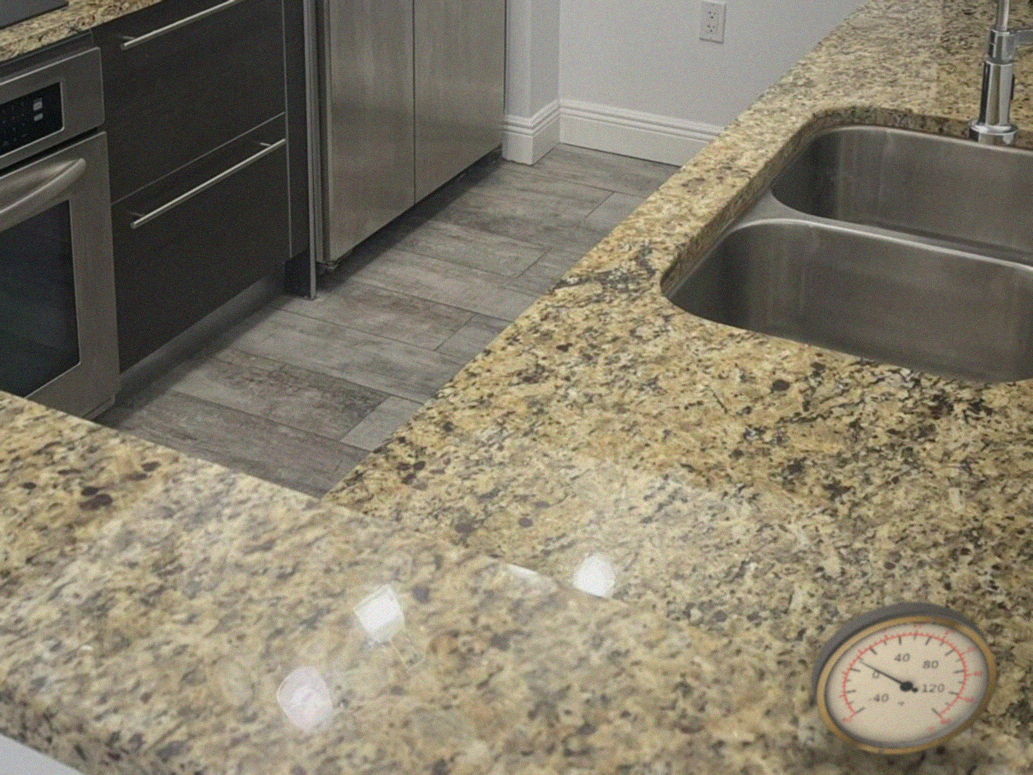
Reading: 10 °F
